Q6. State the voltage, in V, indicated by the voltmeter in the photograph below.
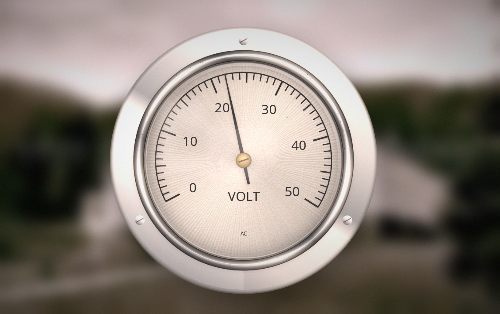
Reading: 22 V
